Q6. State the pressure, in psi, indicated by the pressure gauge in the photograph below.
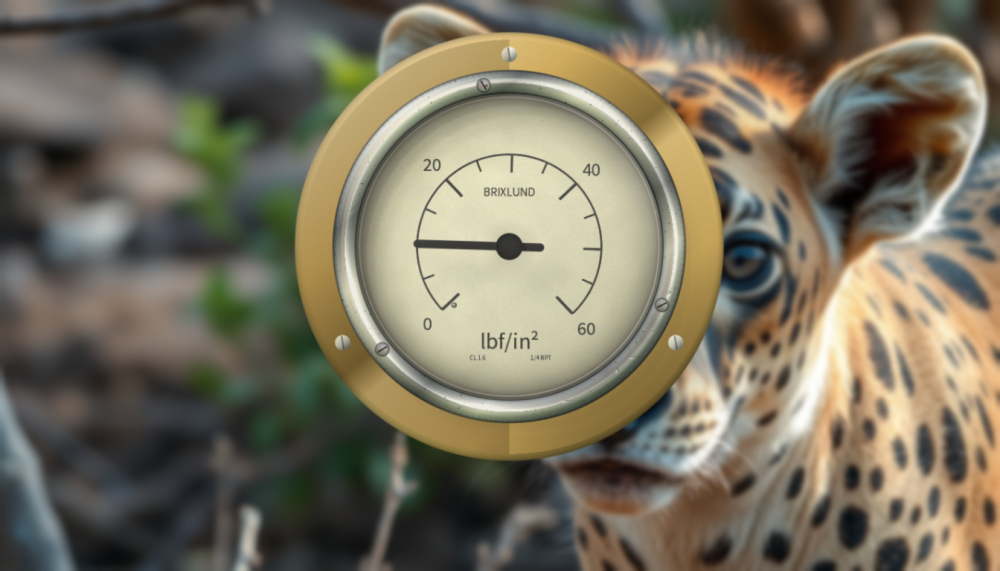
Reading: 10 psi
